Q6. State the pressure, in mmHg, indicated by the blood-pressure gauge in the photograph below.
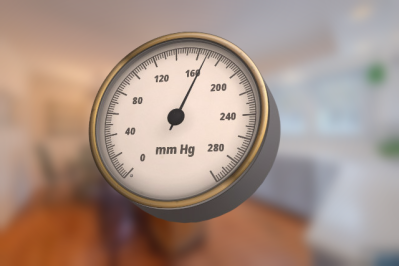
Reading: 170 mmHg
